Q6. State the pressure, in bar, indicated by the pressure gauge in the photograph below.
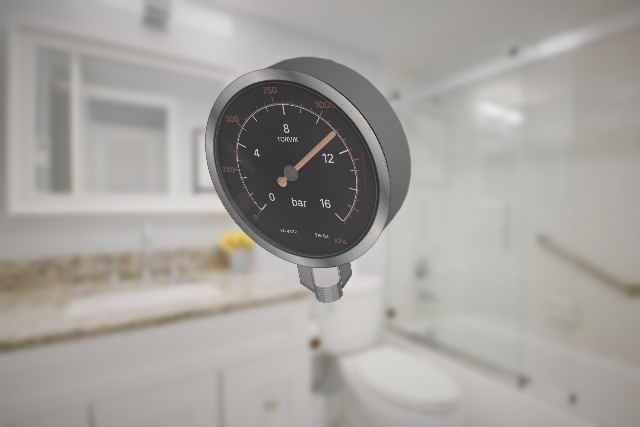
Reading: 11 bar
